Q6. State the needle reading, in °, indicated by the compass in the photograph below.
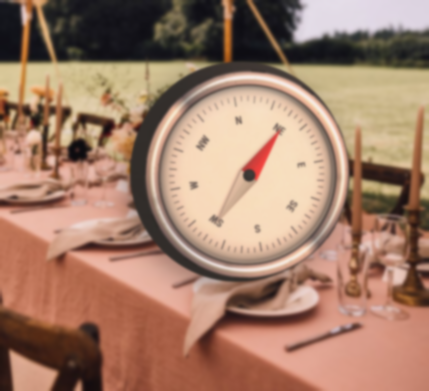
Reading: 45 °
